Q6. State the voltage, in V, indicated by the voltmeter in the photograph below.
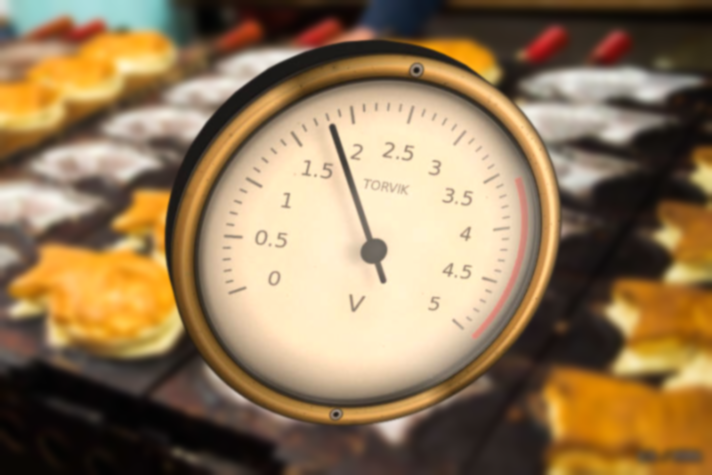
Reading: 1.8 V
